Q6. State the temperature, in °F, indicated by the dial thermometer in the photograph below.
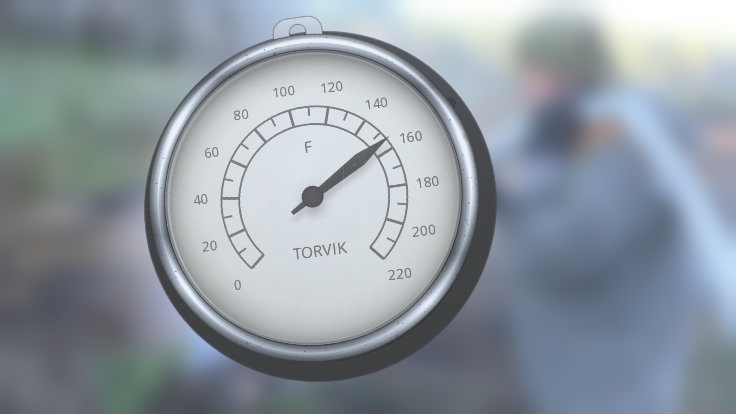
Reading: 155 °F
